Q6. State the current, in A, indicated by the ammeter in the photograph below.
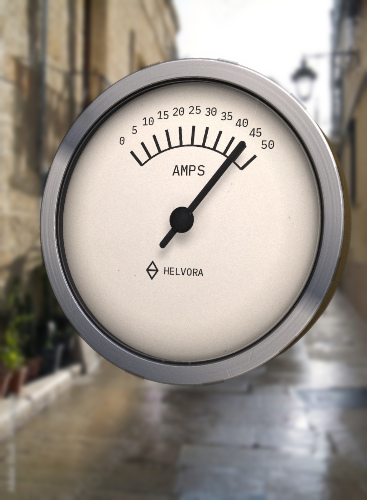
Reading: 45 A
